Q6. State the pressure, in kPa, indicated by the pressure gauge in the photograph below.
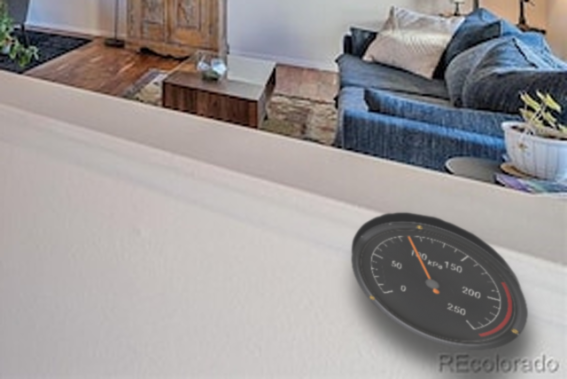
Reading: 100 kPa
